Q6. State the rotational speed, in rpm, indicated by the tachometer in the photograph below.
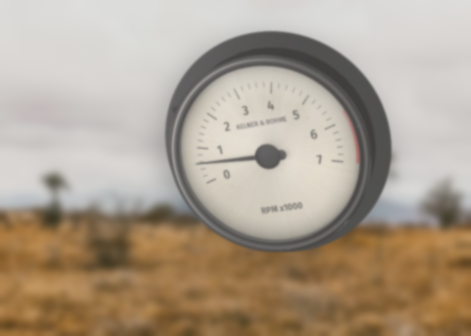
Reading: 600 rpm
